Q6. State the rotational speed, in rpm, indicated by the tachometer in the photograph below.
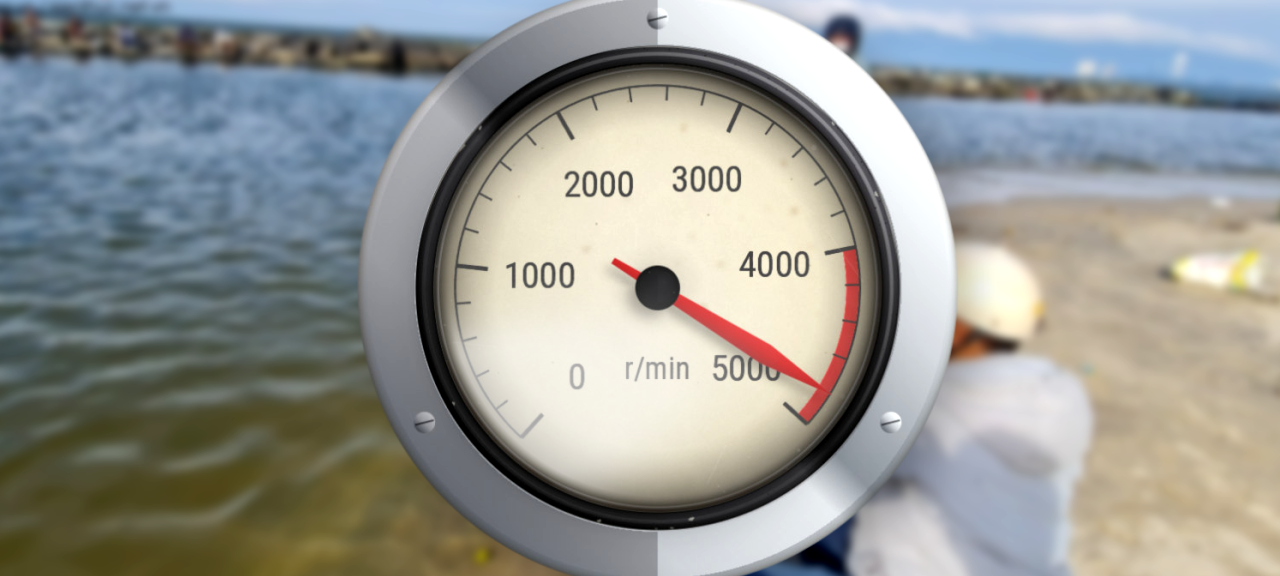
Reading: 4800 rpm
